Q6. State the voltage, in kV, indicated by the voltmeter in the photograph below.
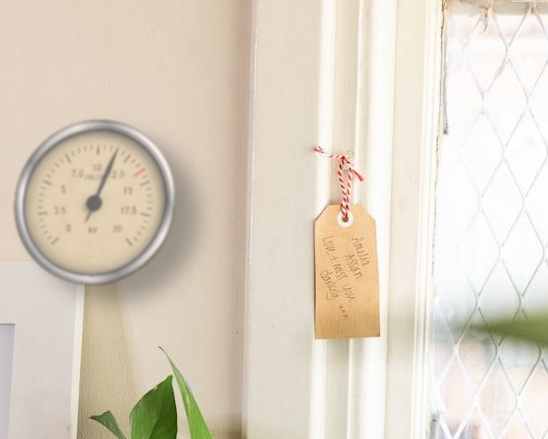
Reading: 11.5 kV
